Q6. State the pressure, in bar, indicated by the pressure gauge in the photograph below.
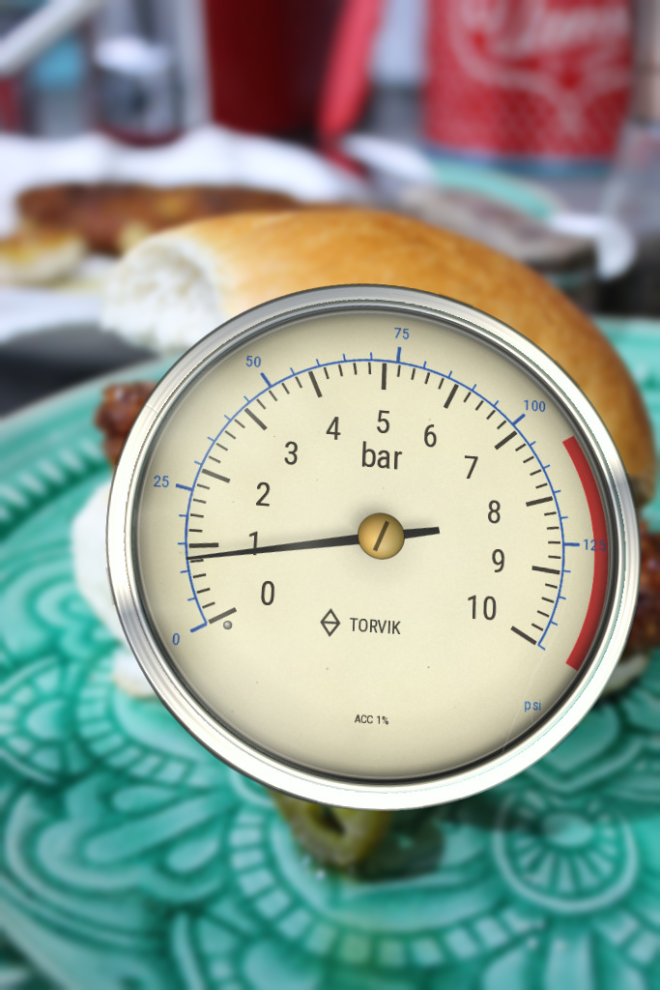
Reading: 0.8 bar
